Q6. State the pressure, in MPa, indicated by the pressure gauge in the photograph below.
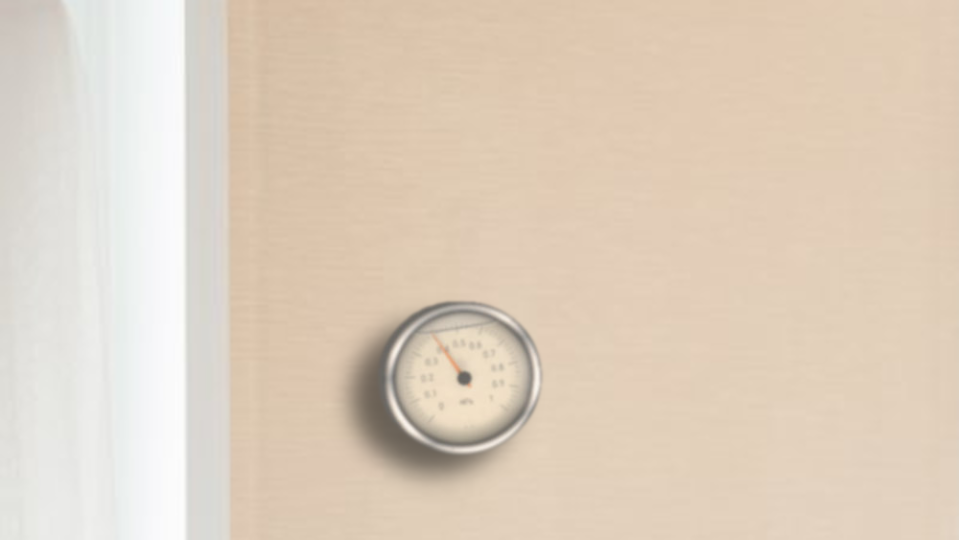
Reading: 0.4 MPa
